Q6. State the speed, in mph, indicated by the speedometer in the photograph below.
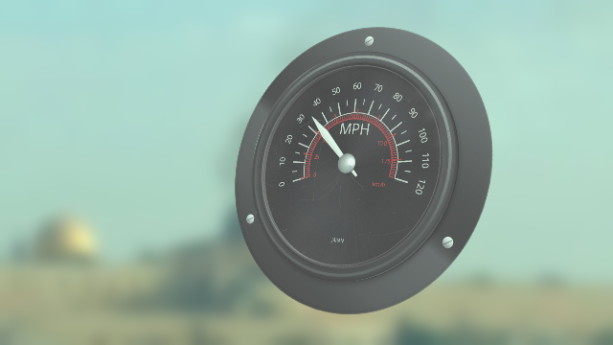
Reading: 35 mph
